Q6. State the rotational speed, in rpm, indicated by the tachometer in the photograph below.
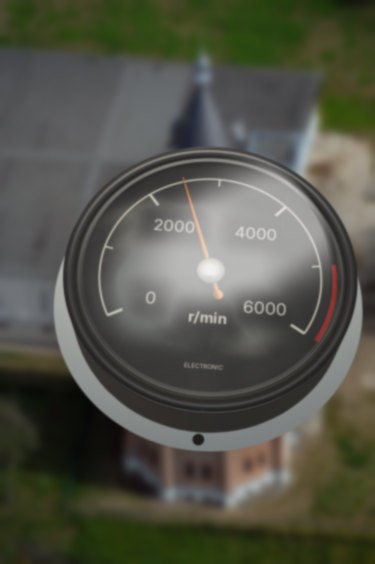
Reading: 2500 rpm
